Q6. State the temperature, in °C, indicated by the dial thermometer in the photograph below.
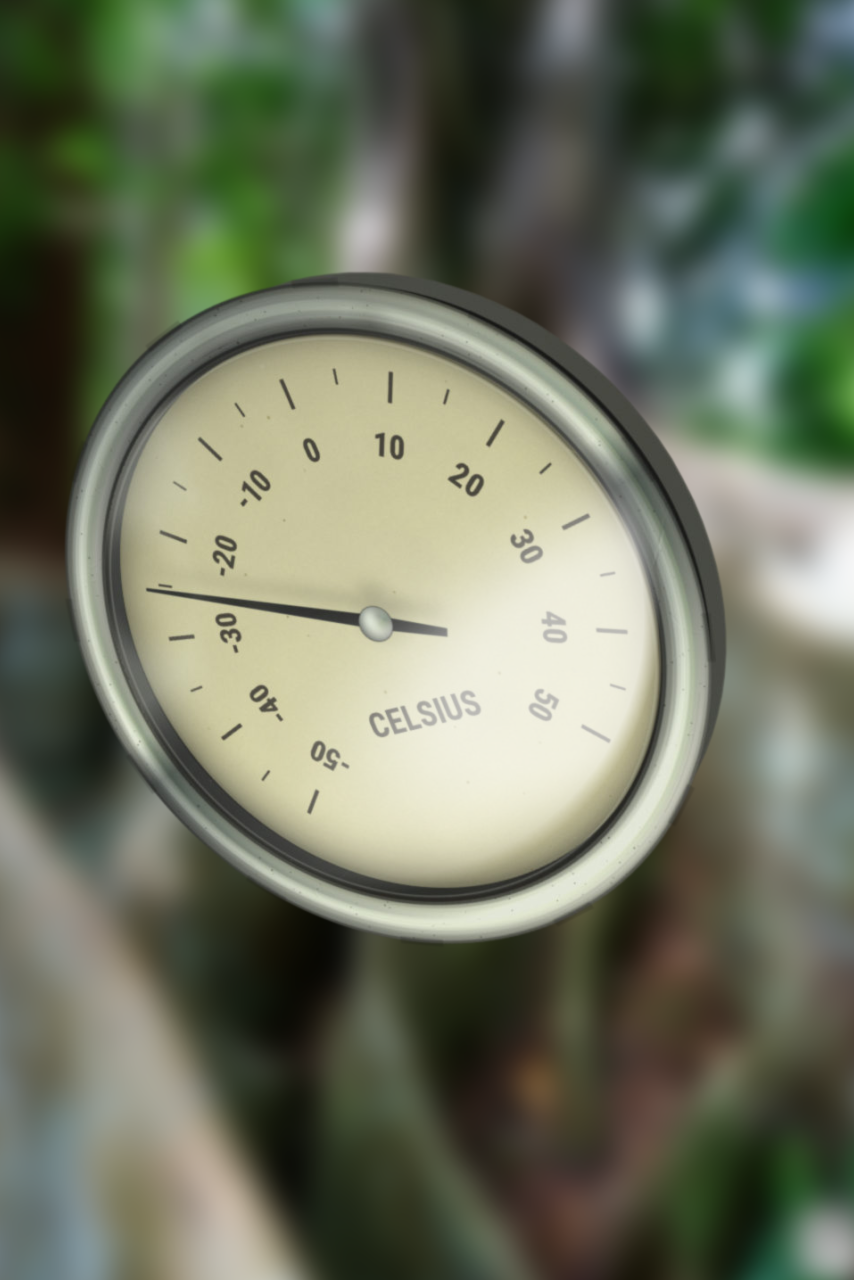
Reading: -25 °C
